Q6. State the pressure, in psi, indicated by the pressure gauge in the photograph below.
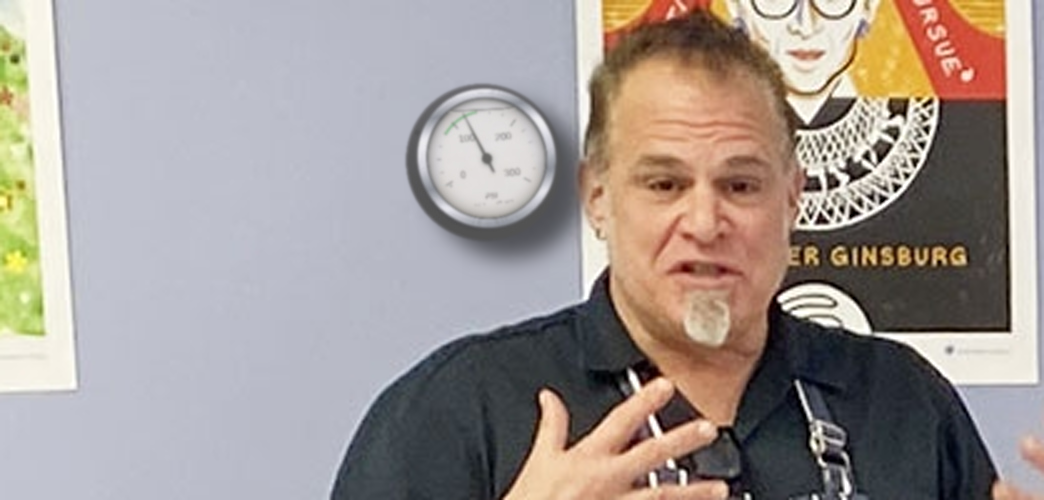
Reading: 120 psi
